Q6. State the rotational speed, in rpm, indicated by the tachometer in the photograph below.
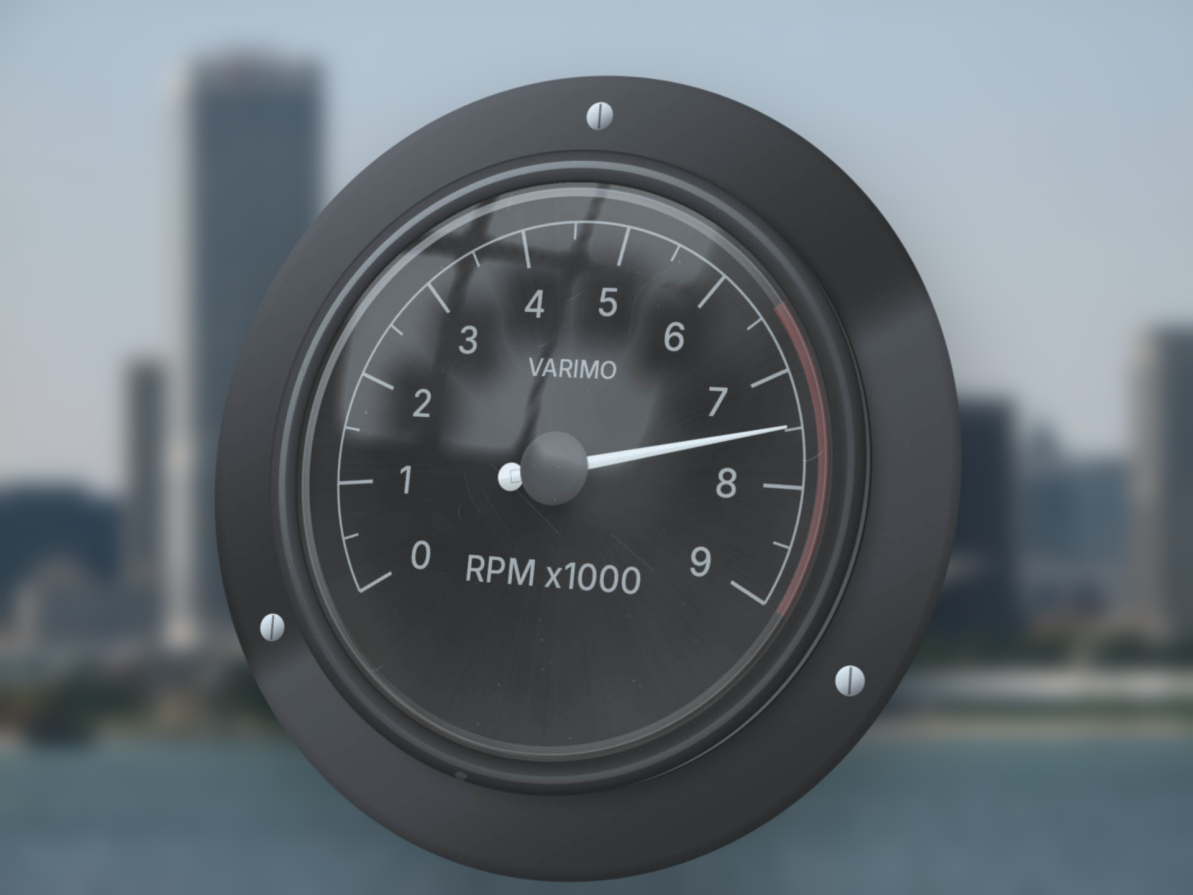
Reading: 7500 rpm
